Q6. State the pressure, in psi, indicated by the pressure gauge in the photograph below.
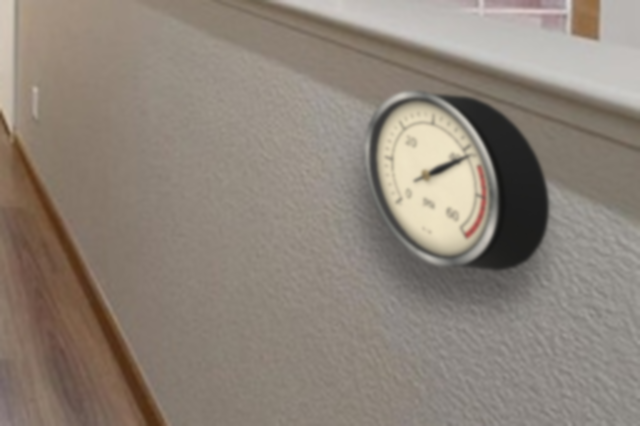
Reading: 42 psi
